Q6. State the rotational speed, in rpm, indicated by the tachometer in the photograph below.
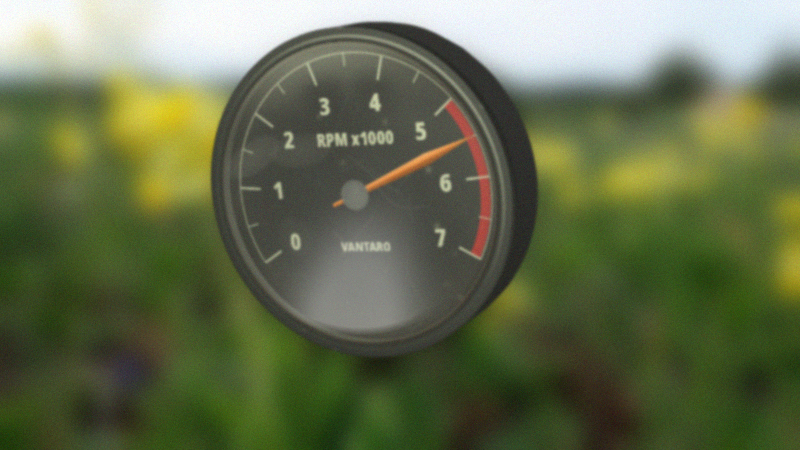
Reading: 5500 rpm
